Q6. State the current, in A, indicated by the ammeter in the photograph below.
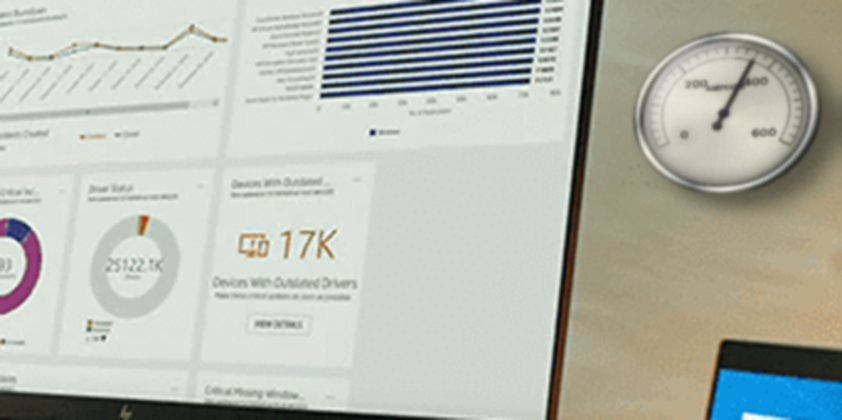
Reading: 360 A
